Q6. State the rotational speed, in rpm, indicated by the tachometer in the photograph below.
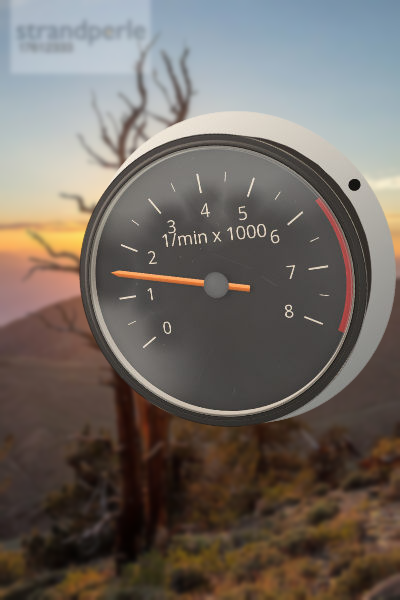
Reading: 1500 rpm
